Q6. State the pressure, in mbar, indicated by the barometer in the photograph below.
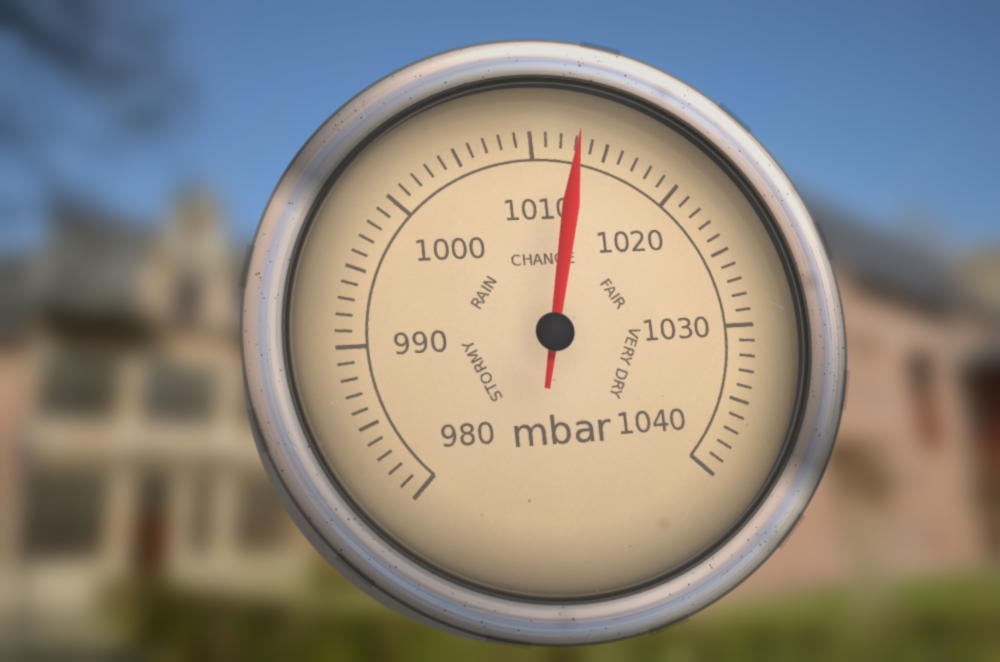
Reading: 1013 mbar
